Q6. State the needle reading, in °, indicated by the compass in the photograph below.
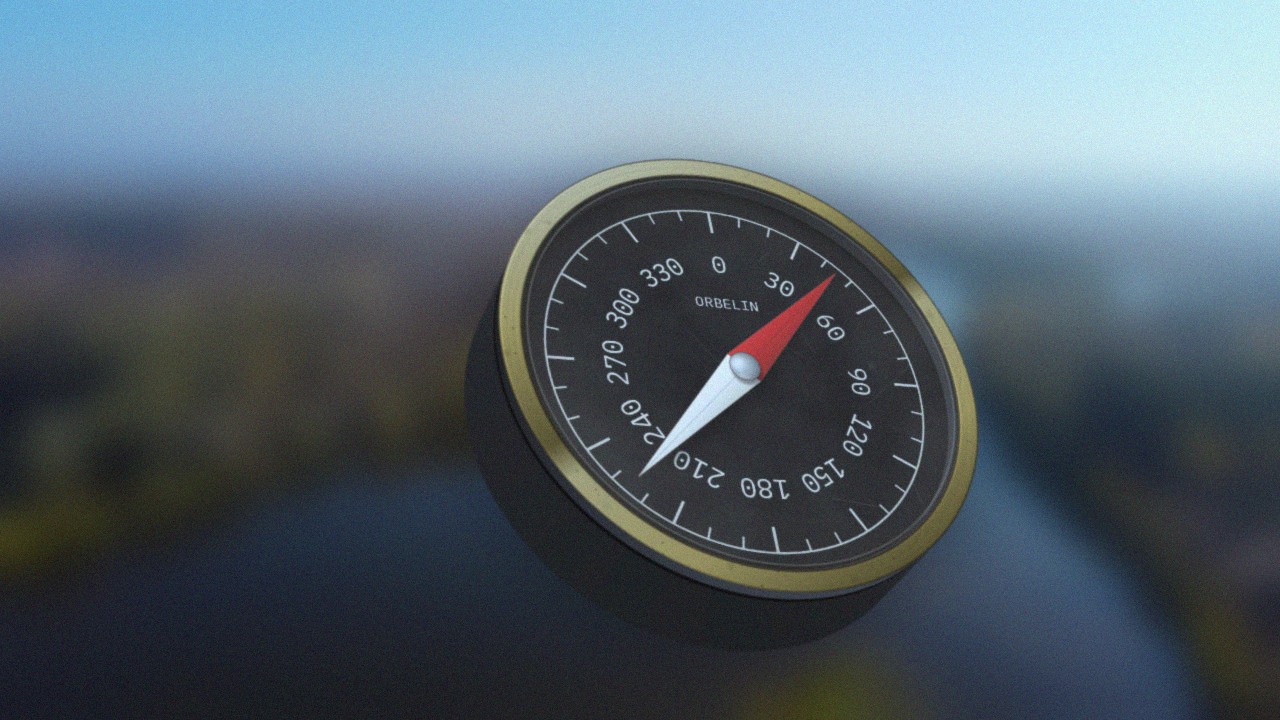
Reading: 45 °
